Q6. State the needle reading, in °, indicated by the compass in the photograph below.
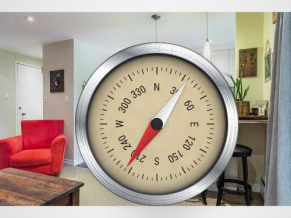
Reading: 215 °
